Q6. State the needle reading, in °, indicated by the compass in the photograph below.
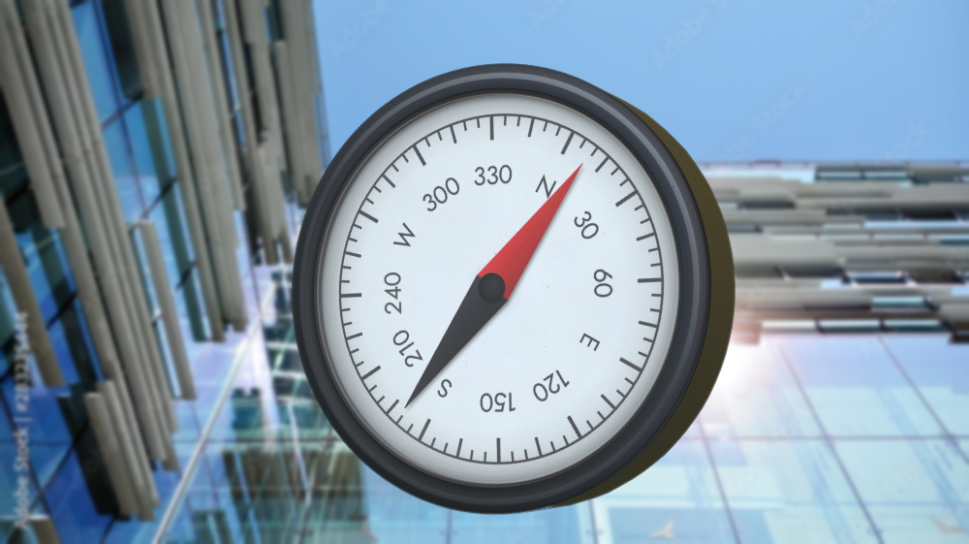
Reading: 10 °
